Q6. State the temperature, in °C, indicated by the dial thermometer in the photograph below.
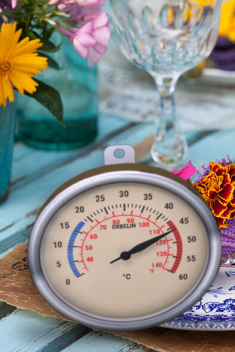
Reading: 45 °C
